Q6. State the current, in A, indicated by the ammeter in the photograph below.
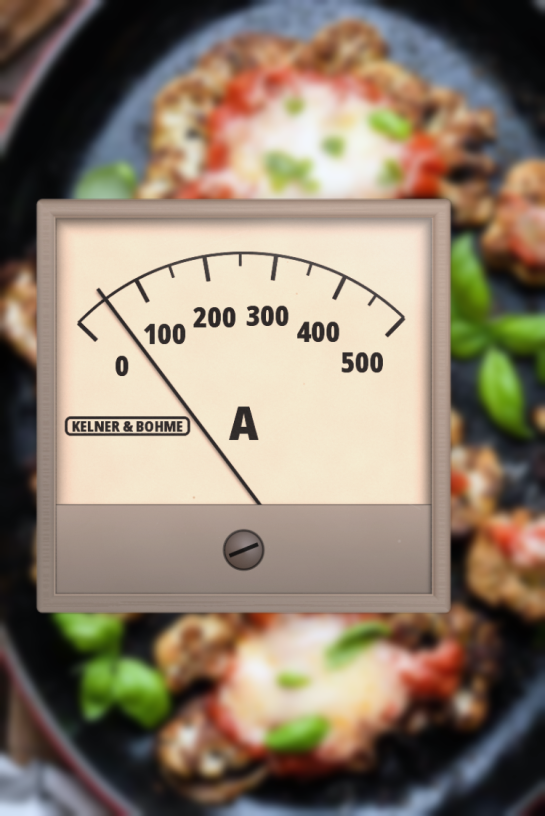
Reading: 50 A
